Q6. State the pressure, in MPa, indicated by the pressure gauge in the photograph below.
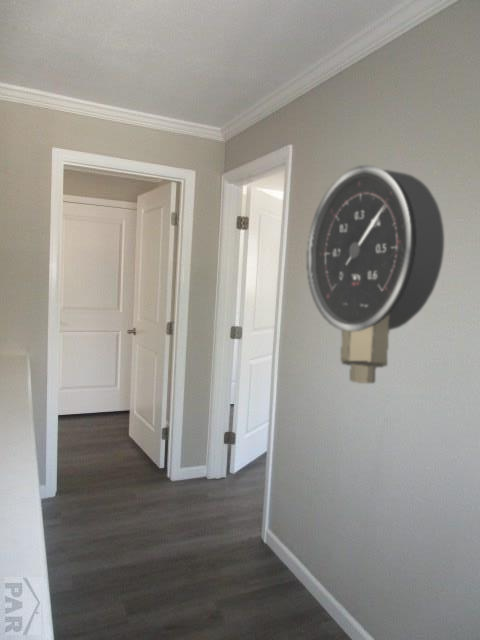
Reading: 0.4 MPa
